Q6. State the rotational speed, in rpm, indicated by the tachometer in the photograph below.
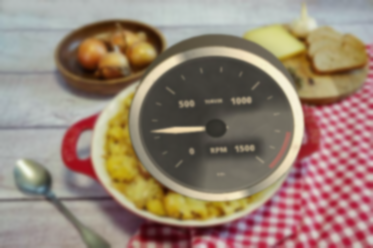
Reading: 250 rpm
